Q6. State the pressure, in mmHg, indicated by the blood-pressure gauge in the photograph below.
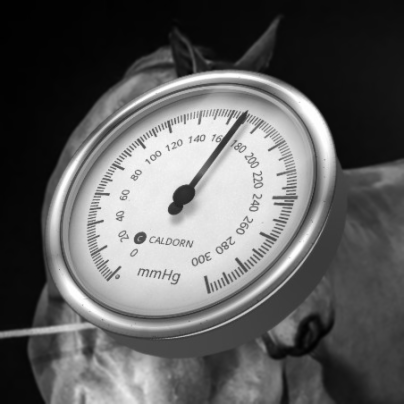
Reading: 170 mmHg
